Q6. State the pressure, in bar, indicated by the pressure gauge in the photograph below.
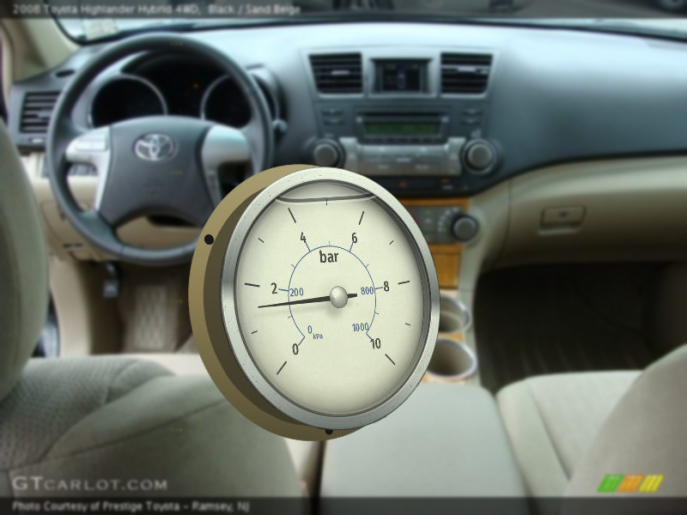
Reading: 1.5 bar
